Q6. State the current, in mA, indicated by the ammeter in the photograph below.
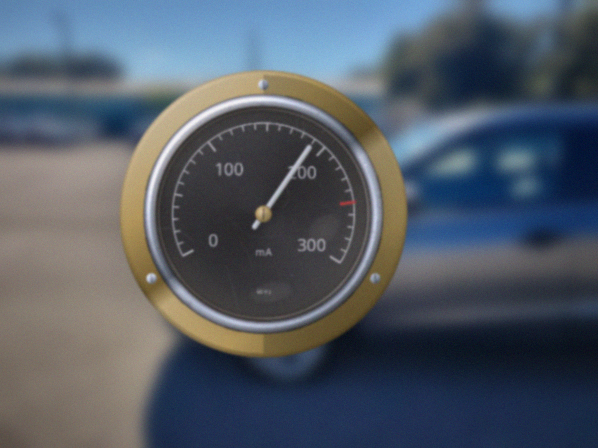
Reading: 190 mA
